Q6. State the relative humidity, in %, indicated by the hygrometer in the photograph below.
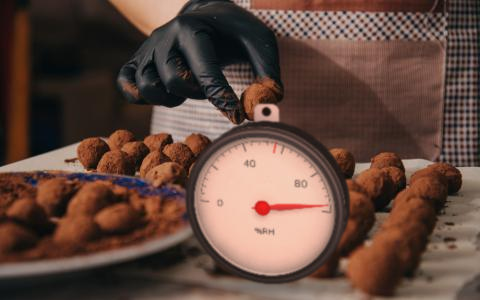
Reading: 96 %
